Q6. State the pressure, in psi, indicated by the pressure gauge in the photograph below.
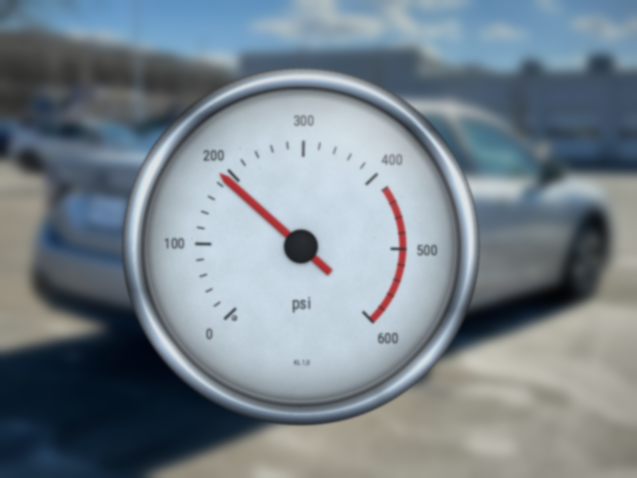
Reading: 190 psi
